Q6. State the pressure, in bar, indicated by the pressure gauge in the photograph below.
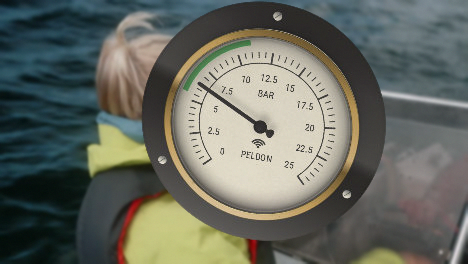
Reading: 6.5 bar
